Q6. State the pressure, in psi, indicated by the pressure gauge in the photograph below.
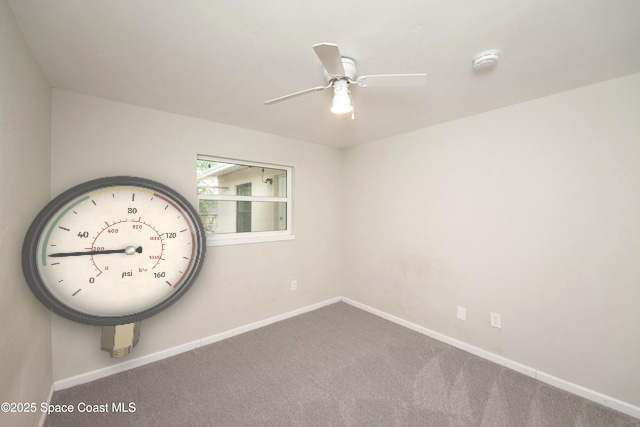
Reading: 25 psi
